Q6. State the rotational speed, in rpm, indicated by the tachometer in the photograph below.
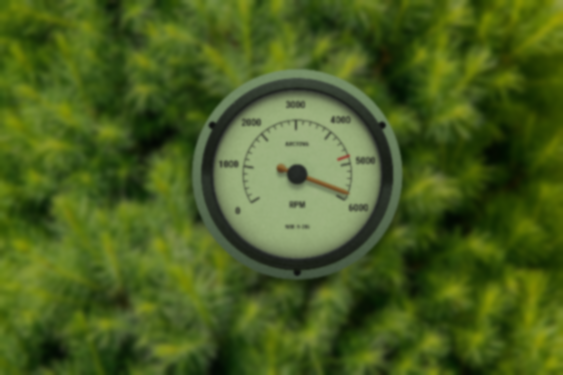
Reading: 5800 rpm
